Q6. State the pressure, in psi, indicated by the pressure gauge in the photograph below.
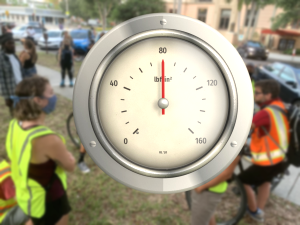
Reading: 80 psi
